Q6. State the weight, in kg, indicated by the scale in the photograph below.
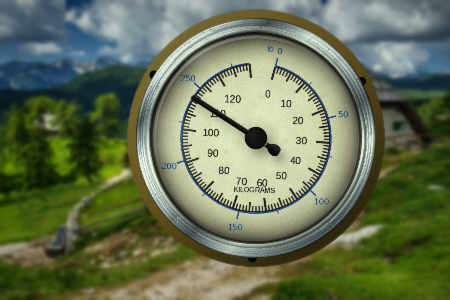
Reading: 110 kg
